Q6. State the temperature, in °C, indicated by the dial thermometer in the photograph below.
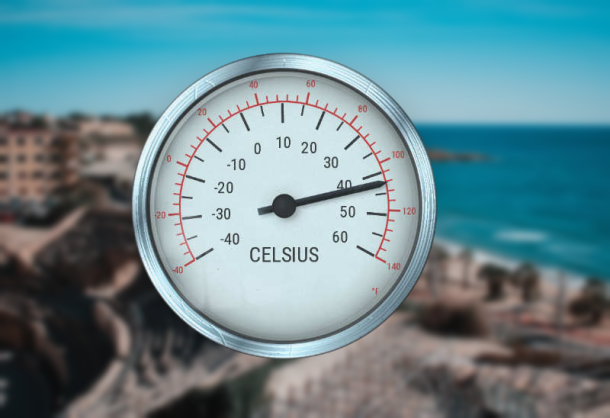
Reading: 42.5 °C
